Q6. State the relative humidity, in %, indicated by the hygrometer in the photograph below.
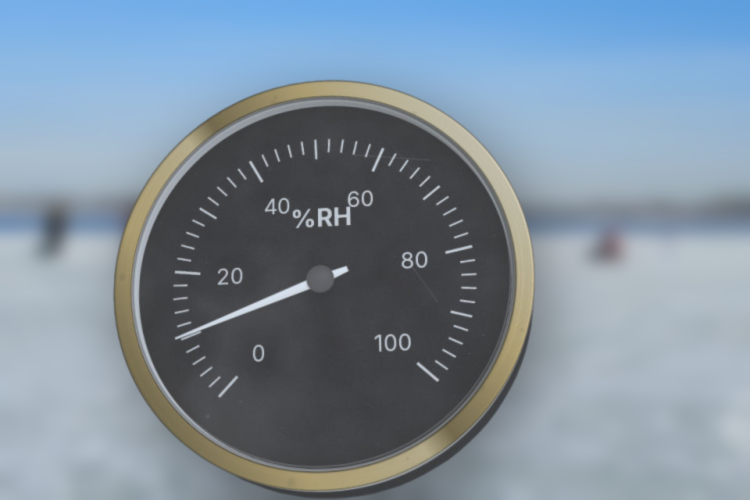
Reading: 10 %
